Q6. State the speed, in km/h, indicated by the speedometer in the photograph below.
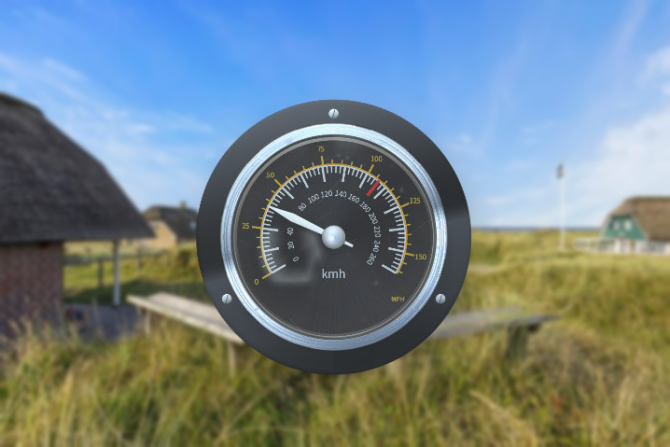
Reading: 60 km/h
